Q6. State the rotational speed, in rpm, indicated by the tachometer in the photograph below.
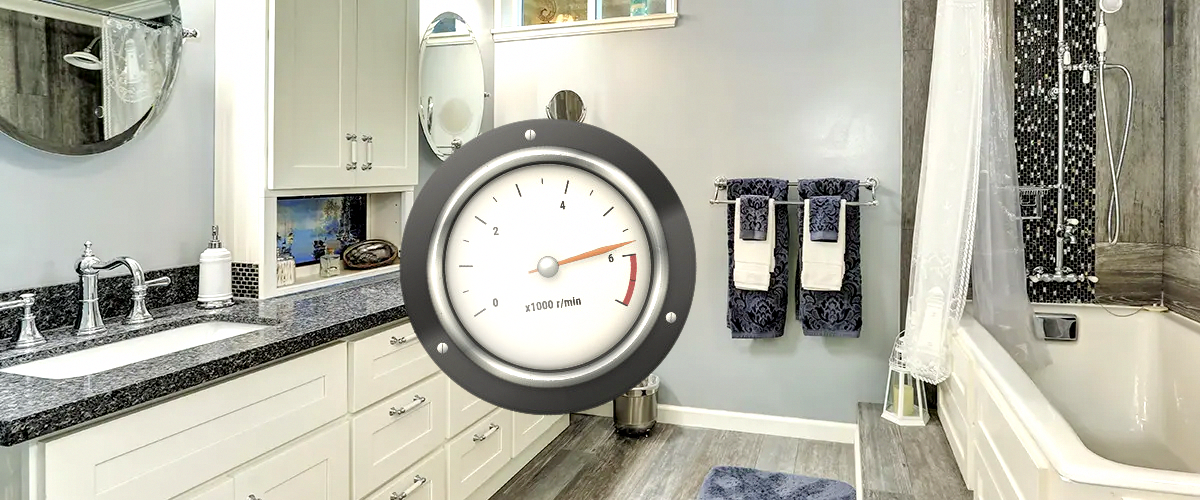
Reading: 5750 rpm
